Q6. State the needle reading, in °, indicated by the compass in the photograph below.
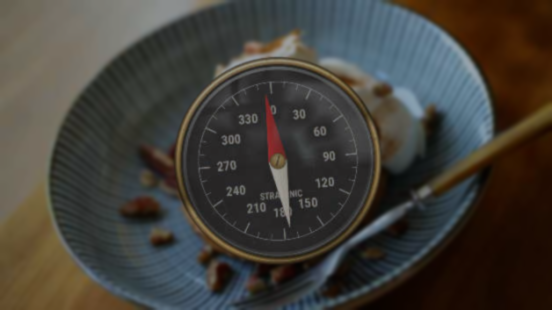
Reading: 355 °
